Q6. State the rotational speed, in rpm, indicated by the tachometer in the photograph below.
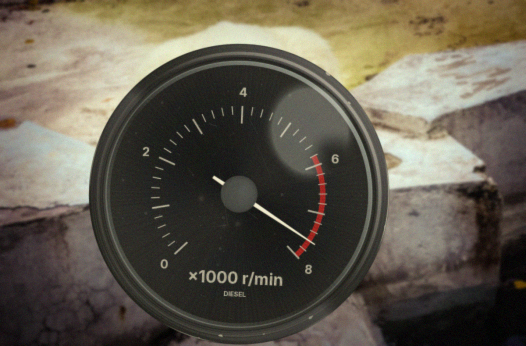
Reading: 7600 rpm
